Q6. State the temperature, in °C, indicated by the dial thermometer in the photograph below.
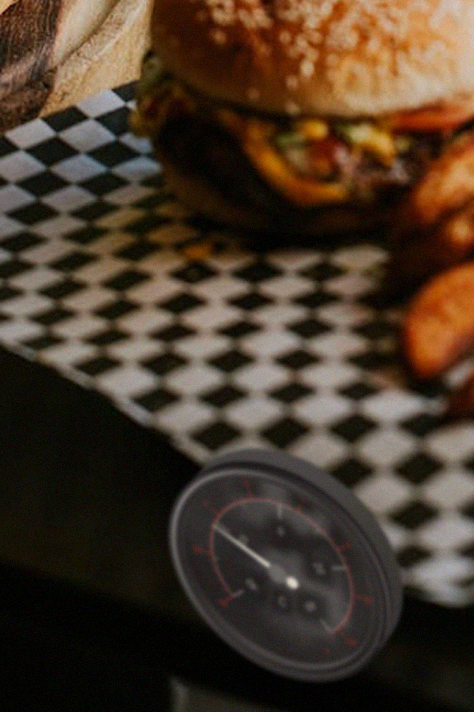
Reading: -20 °C
